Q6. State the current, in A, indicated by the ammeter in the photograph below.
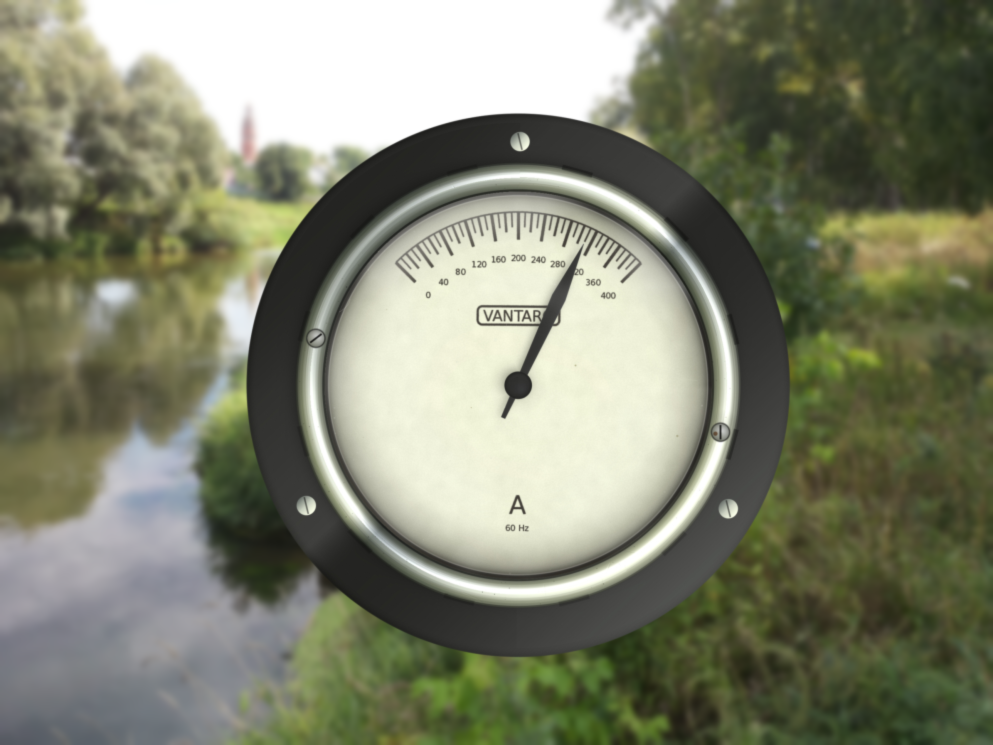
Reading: 310 A
